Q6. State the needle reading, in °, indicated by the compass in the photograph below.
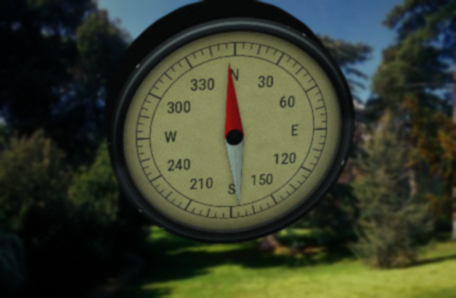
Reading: 355 °
